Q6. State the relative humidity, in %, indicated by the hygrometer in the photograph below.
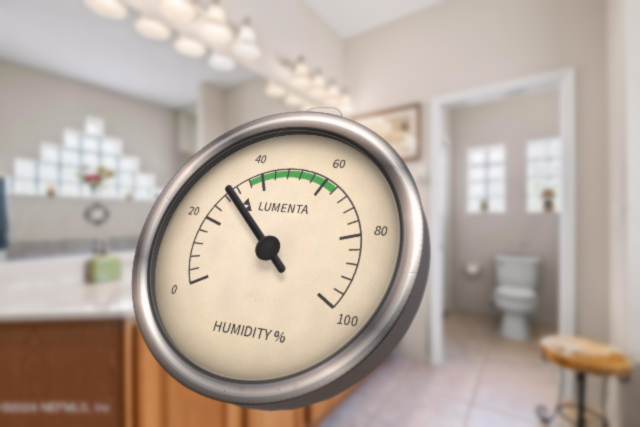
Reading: 30 %
